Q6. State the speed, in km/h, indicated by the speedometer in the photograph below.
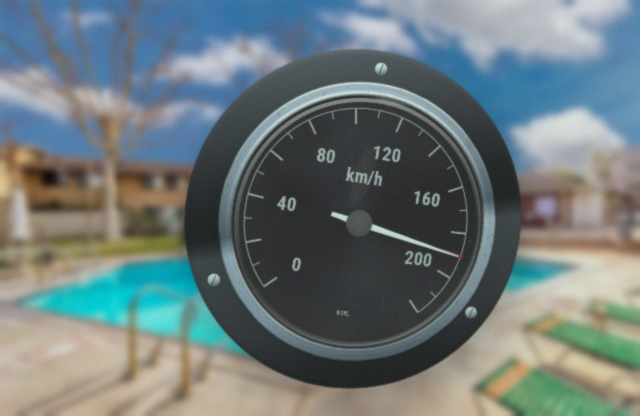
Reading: 190 km/h
